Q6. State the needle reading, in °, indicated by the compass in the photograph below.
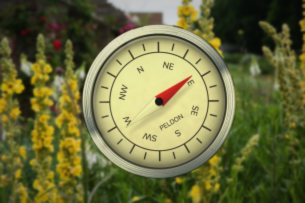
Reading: 82.5 °
